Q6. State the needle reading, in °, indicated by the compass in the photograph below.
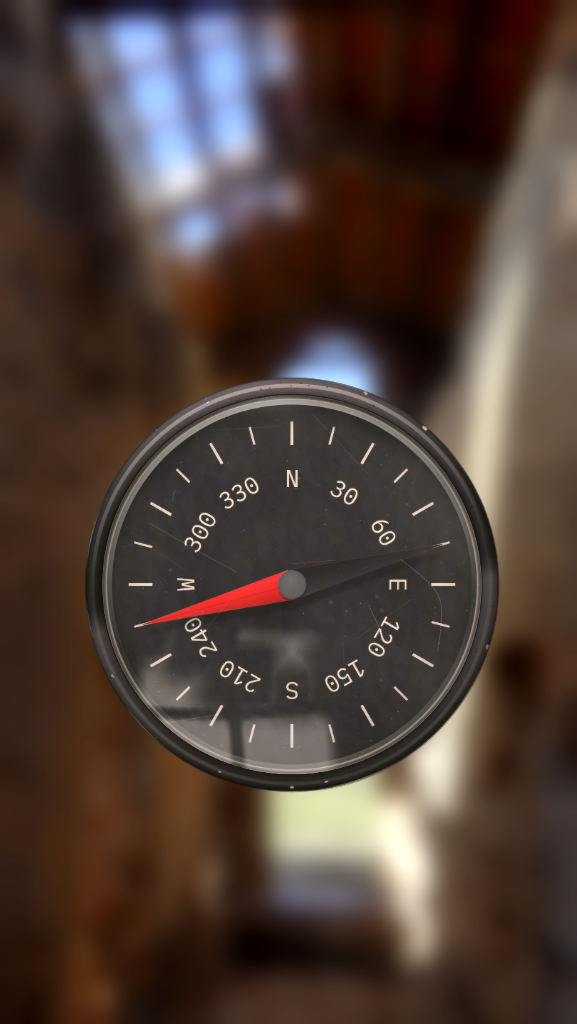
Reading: 255 °
